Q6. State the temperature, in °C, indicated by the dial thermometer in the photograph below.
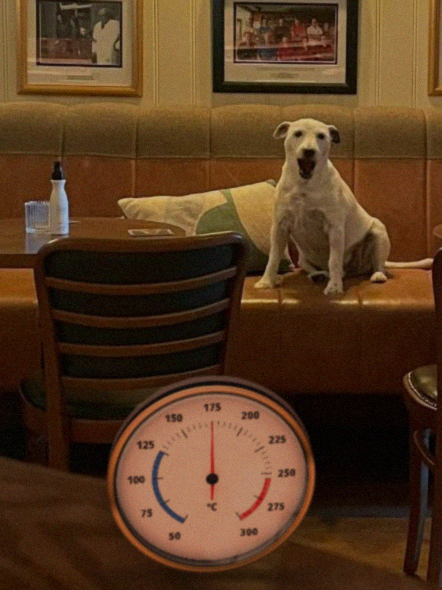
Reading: 175 °C
